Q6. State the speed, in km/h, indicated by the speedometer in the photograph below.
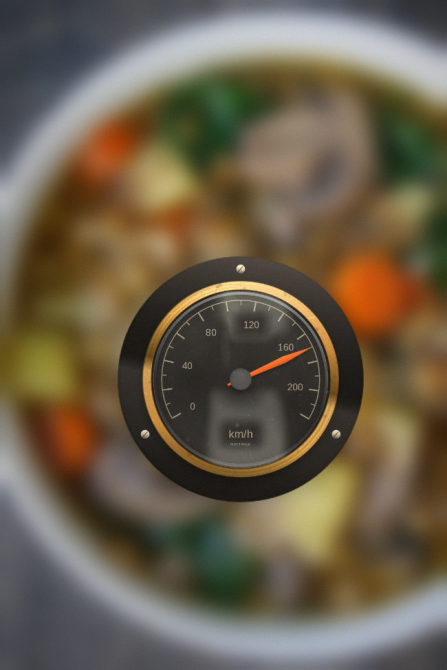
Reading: 170 km/h
